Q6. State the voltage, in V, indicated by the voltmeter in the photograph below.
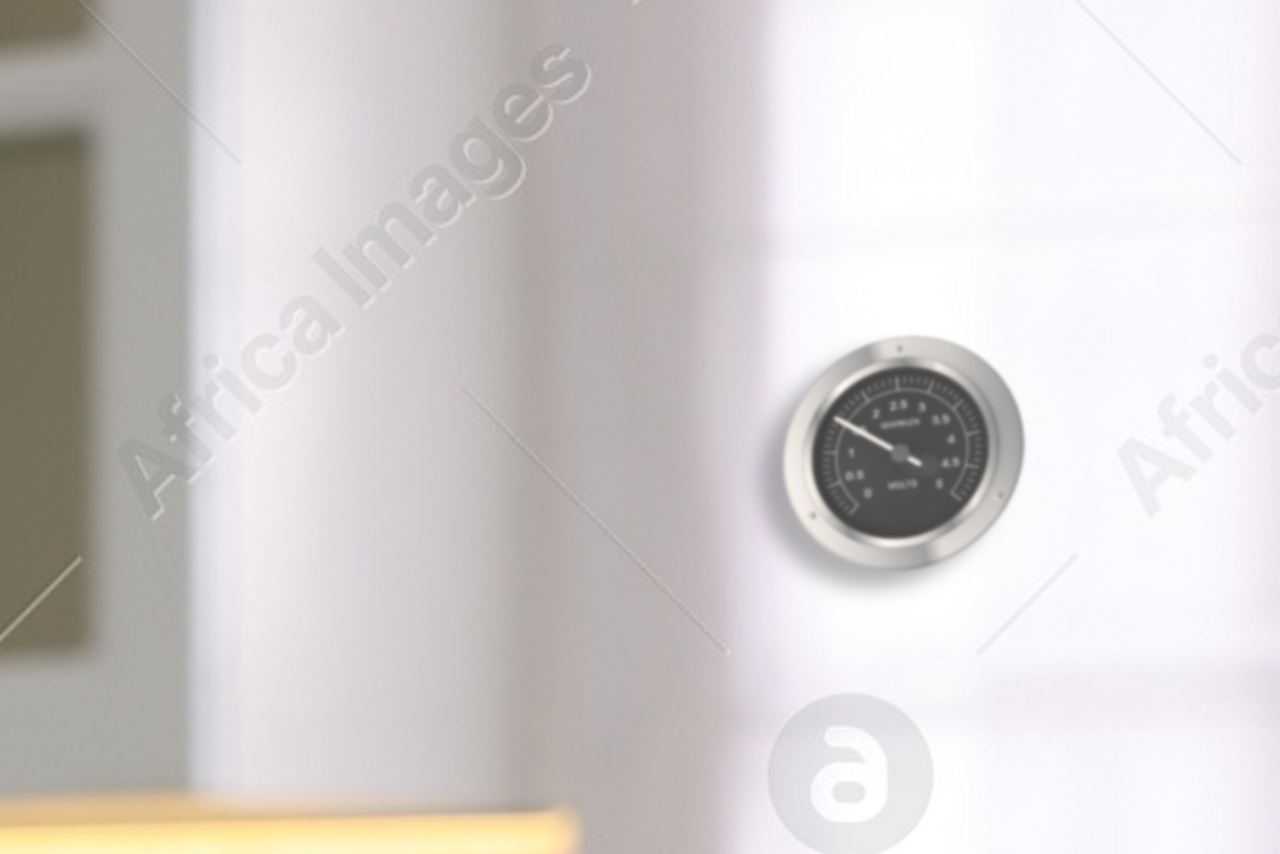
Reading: 1.5 V
